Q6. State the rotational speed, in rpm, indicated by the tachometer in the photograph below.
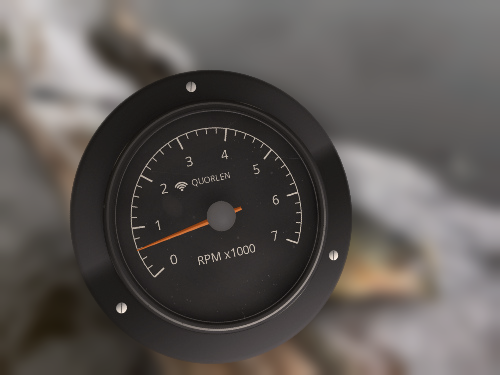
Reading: 600 rpm
